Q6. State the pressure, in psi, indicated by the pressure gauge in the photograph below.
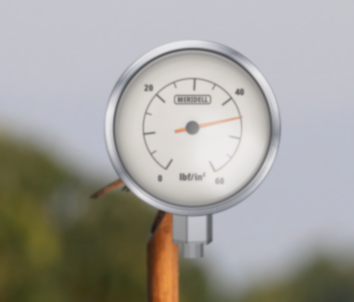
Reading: 45 psi
